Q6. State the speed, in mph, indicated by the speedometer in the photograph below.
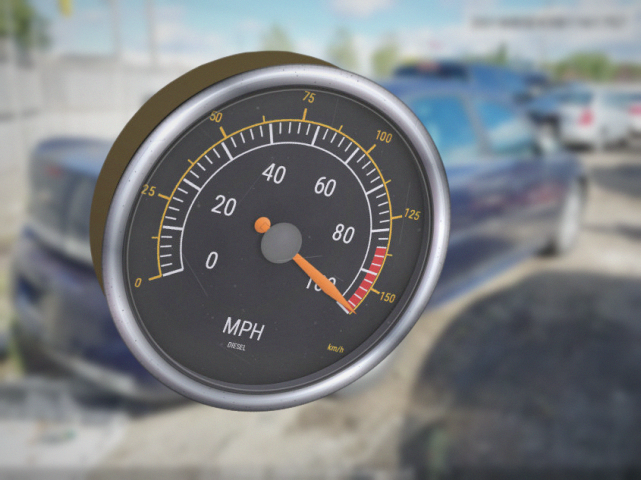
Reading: 99 mph
